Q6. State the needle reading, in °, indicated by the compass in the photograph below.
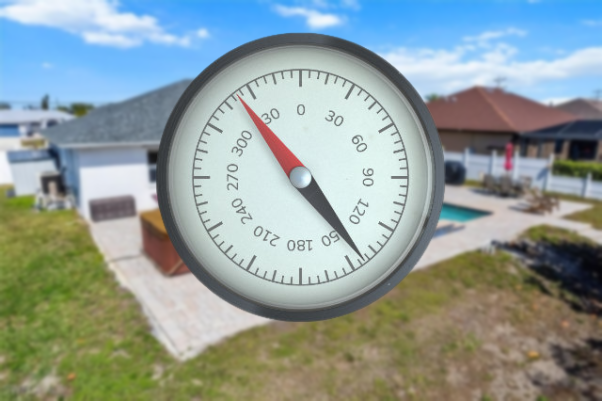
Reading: 322.5 °
